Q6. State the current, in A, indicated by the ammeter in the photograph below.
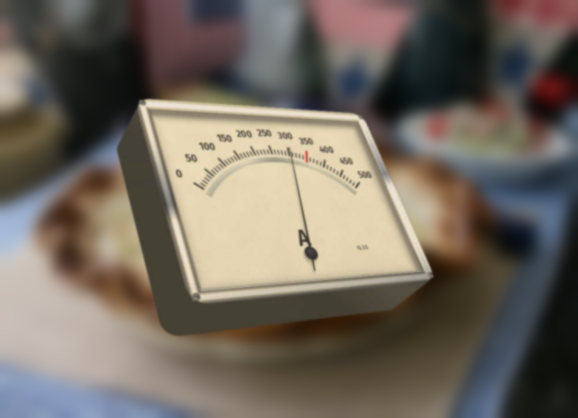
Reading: 300 A
